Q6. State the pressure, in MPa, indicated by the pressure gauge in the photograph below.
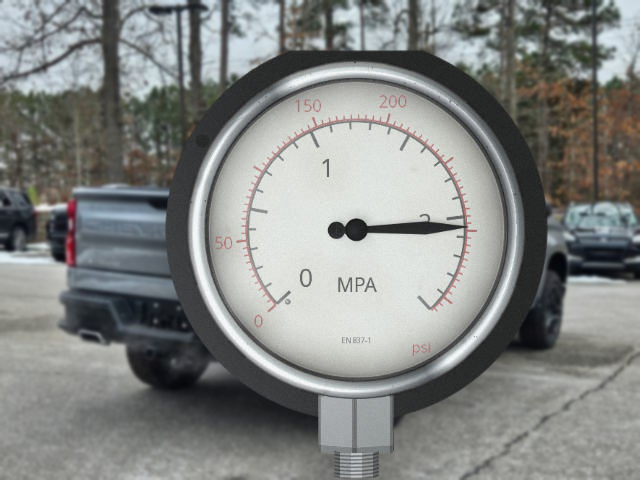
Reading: 2.05 MPa
